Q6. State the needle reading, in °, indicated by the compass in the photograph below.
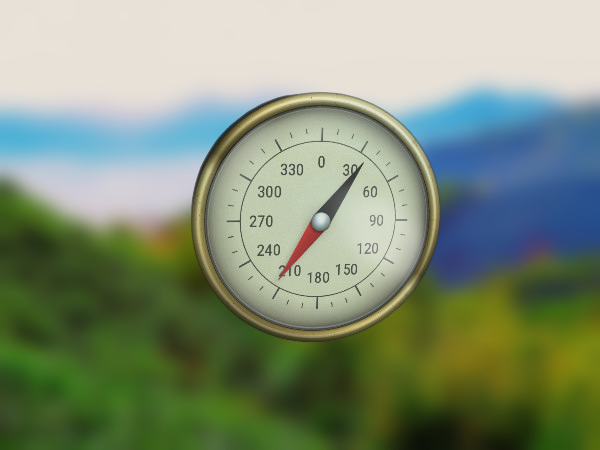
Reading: 215 °
